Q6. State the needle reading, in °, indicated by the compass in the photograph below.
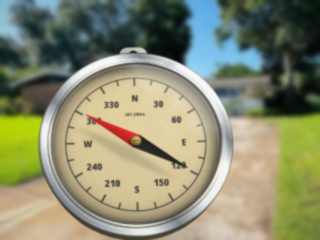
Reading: 300 °
